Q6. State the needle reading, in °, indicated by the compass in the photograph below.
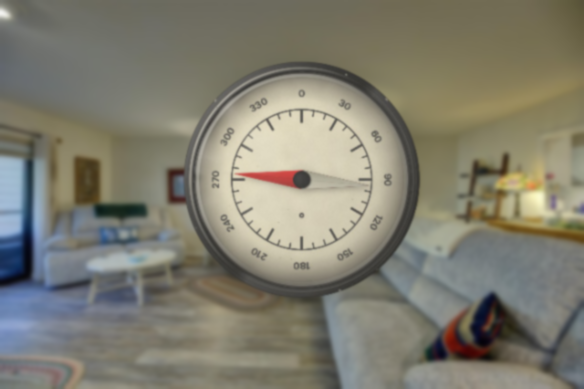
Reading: 275 °
